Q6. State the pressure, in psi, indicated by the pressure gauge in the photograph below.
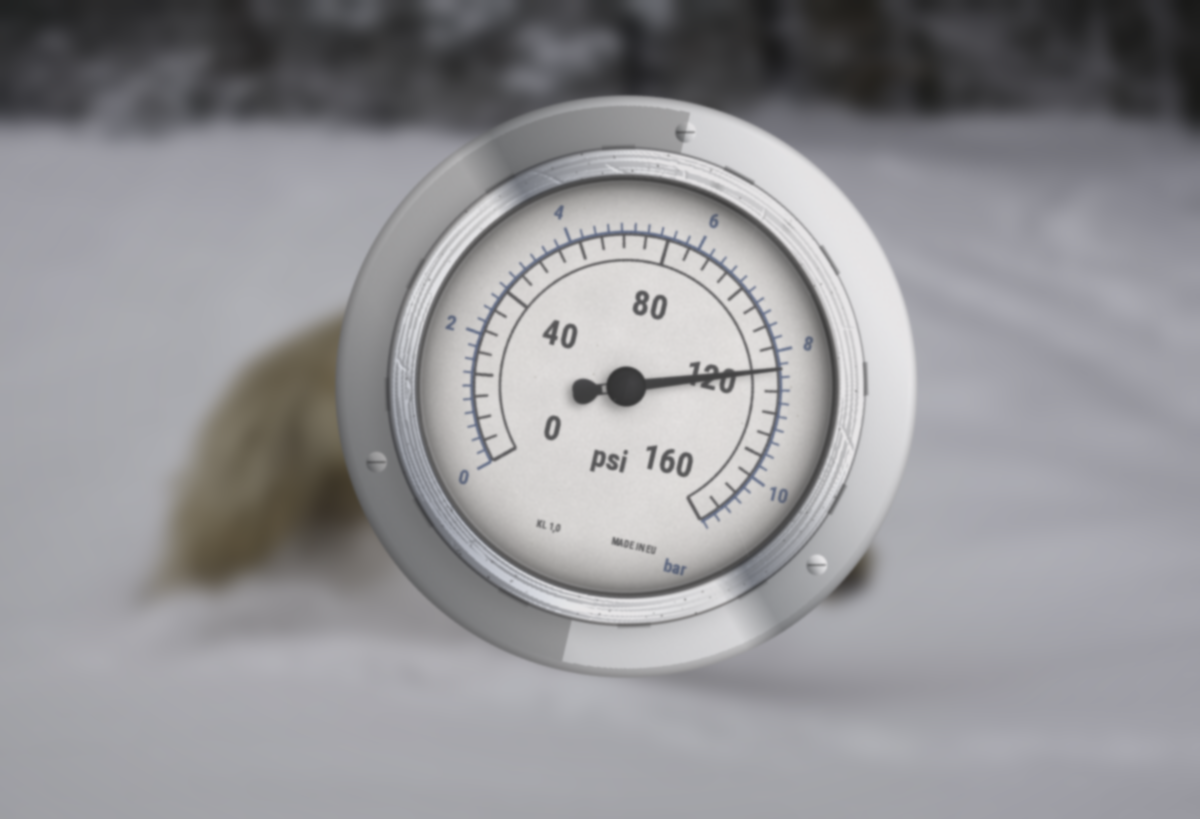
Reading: 120 psi
